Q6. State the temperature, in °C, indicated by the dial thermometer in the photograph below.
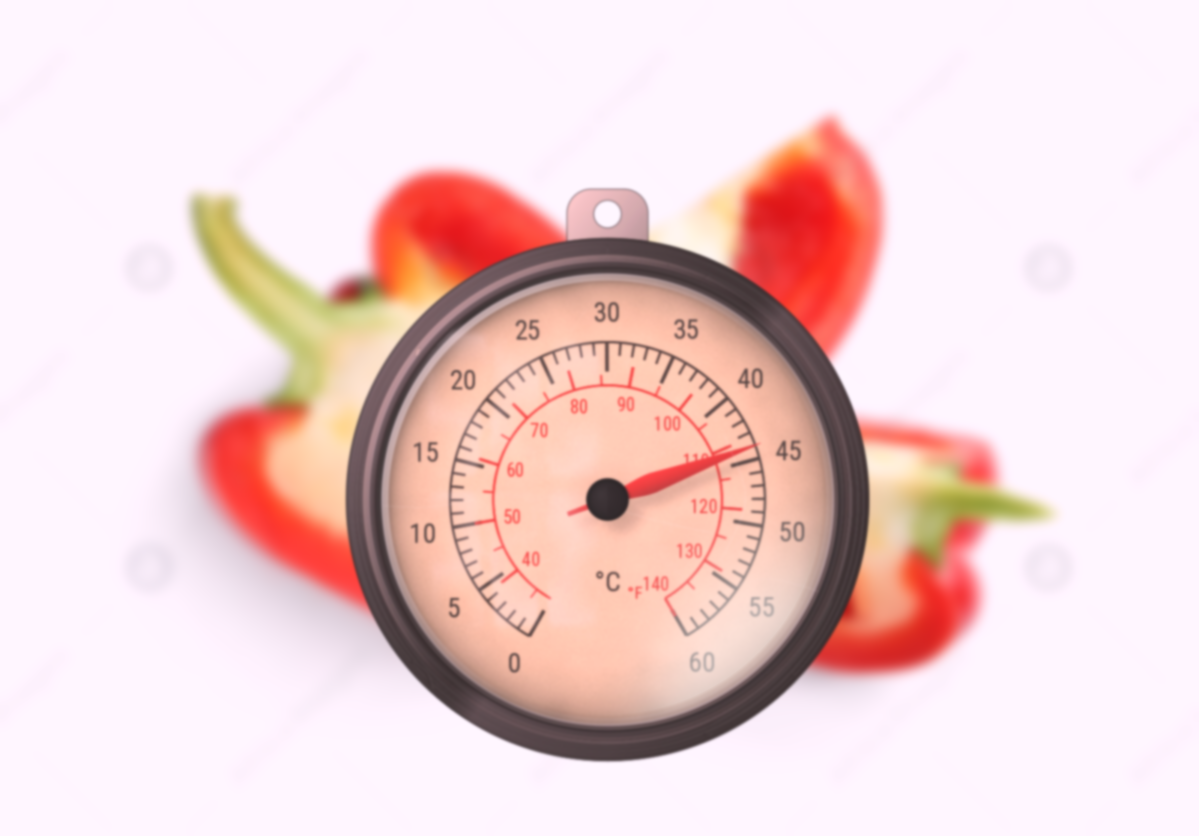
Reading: 44 °C
